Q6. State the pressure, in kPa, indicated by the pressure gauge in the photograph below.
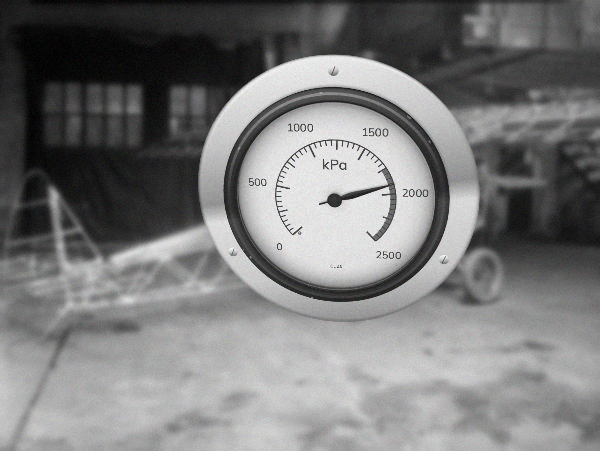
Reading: 1900 kPa
